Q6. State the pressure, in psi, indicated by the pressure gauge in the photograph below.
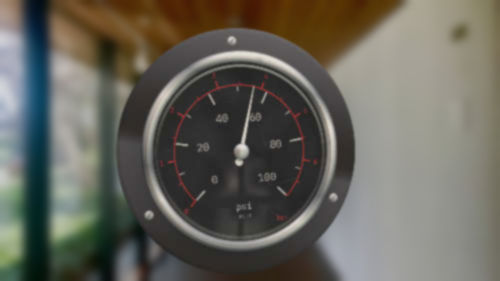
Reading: 55 psi
